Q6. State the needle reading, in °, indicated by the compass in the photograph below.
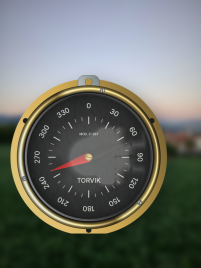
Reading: 250 °
